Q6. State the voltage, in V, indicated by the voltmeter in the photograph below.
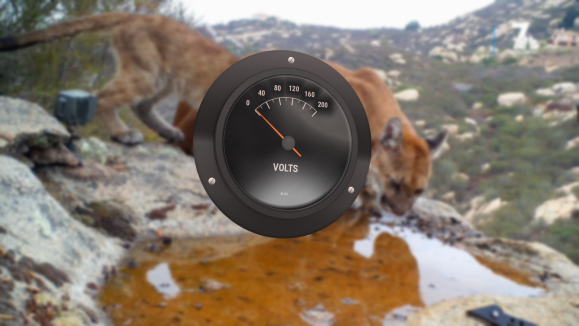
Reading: 0 V
